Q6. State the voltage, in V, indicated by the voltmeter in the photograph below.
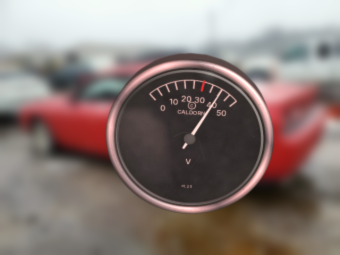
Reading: 40 V
